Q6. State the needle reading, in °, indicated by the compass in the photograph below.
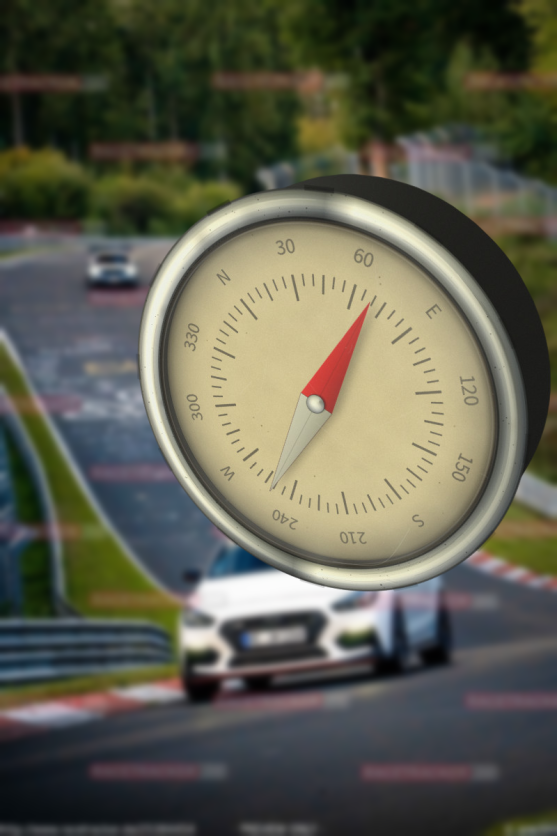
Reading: 70 °
